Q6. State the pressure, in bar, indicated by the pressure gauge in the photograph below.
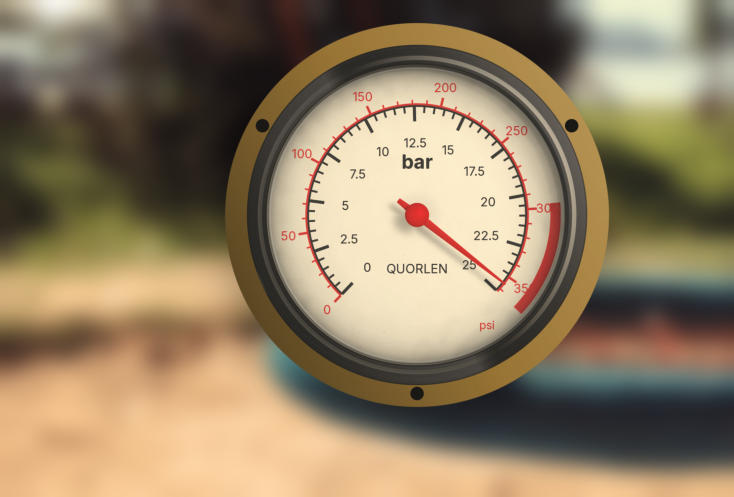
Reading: 24.5 bar
